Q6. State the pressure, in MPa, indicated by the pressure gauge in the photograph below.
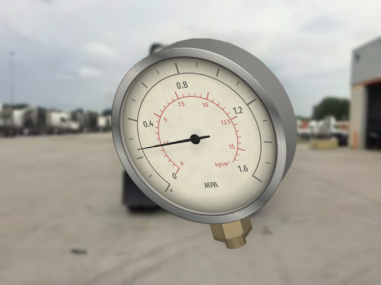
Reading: 0.25 MPa
